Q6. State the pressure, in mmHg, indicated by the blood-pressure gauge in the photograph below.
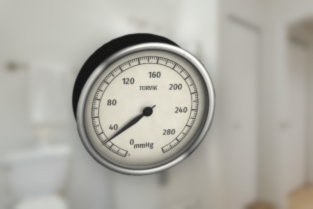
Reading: 30 mmHg
